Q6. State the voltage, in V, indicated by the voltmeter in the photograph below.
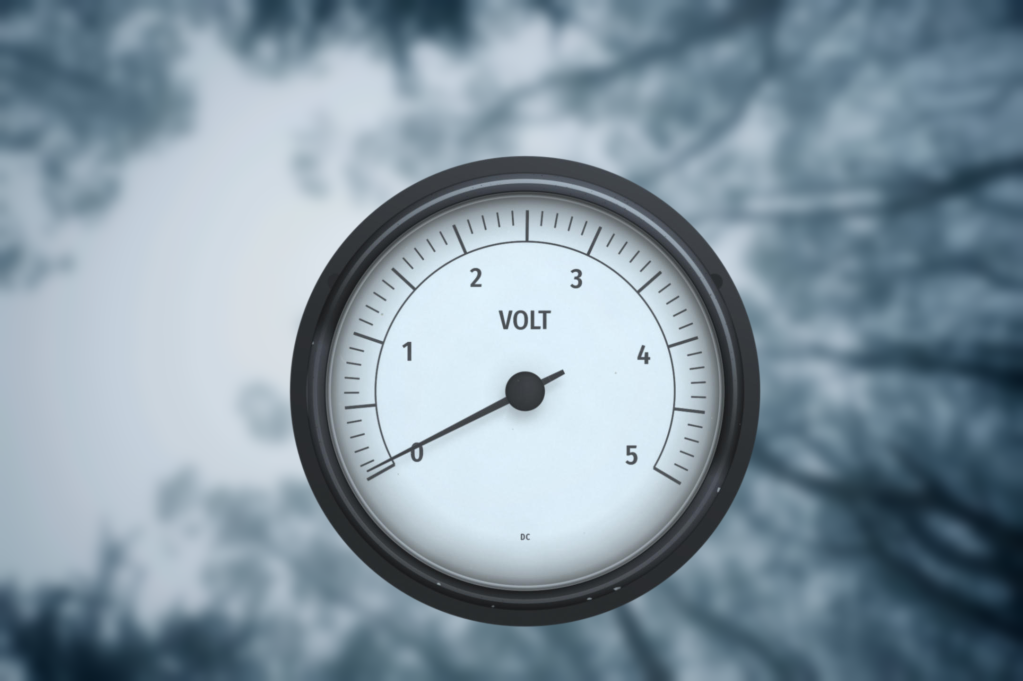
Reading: 0.05 V
